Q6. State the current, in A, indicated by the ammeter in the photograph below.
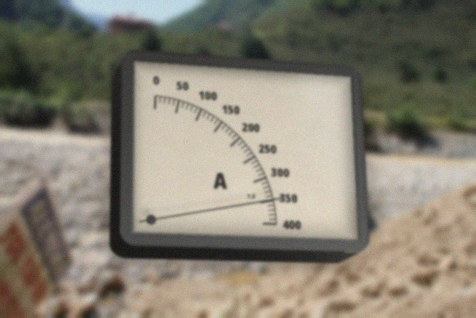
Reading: 350 A
